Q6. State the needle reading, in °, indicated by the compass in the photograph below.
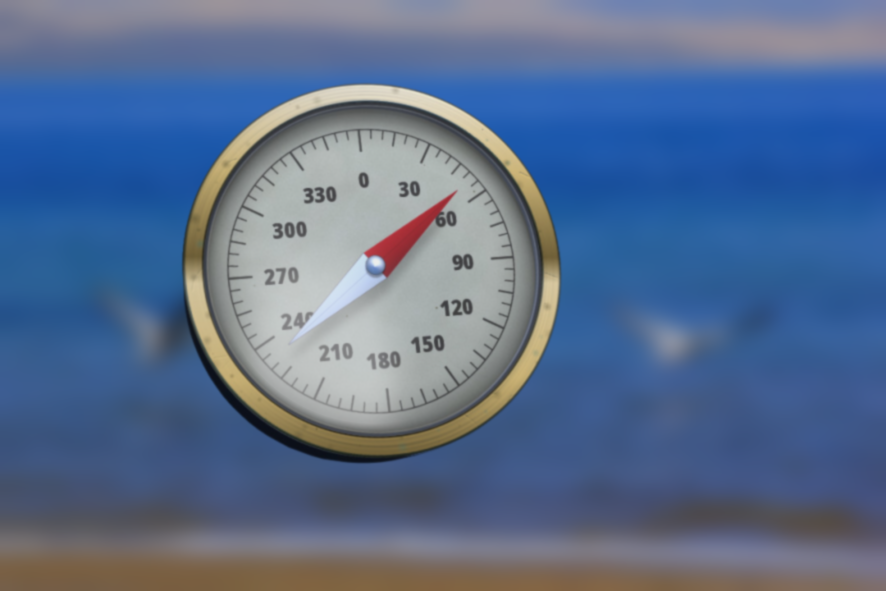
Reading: 52.5 °
